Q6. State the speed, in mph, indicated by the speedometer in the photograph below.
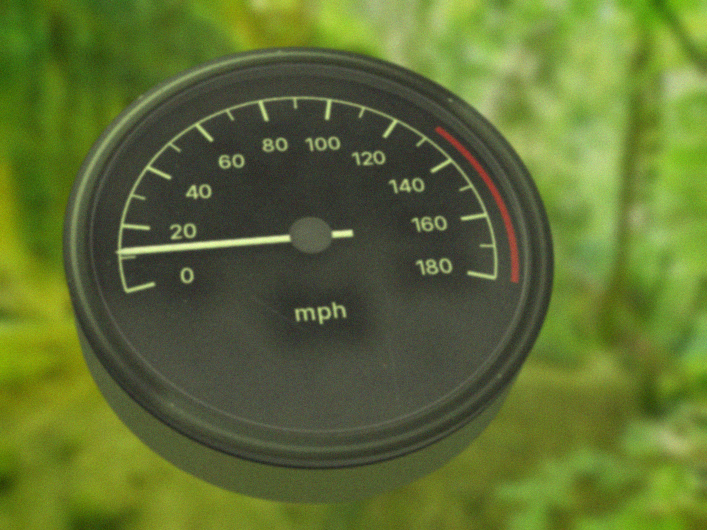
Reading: 10 mph
